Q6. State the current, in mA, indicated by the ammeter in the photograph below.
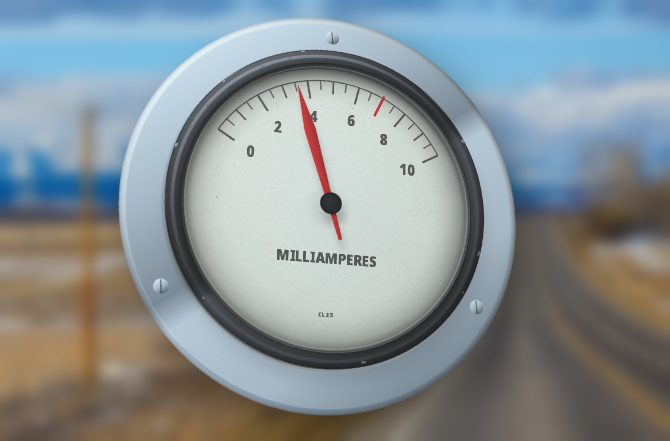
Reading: 3.5 mA
